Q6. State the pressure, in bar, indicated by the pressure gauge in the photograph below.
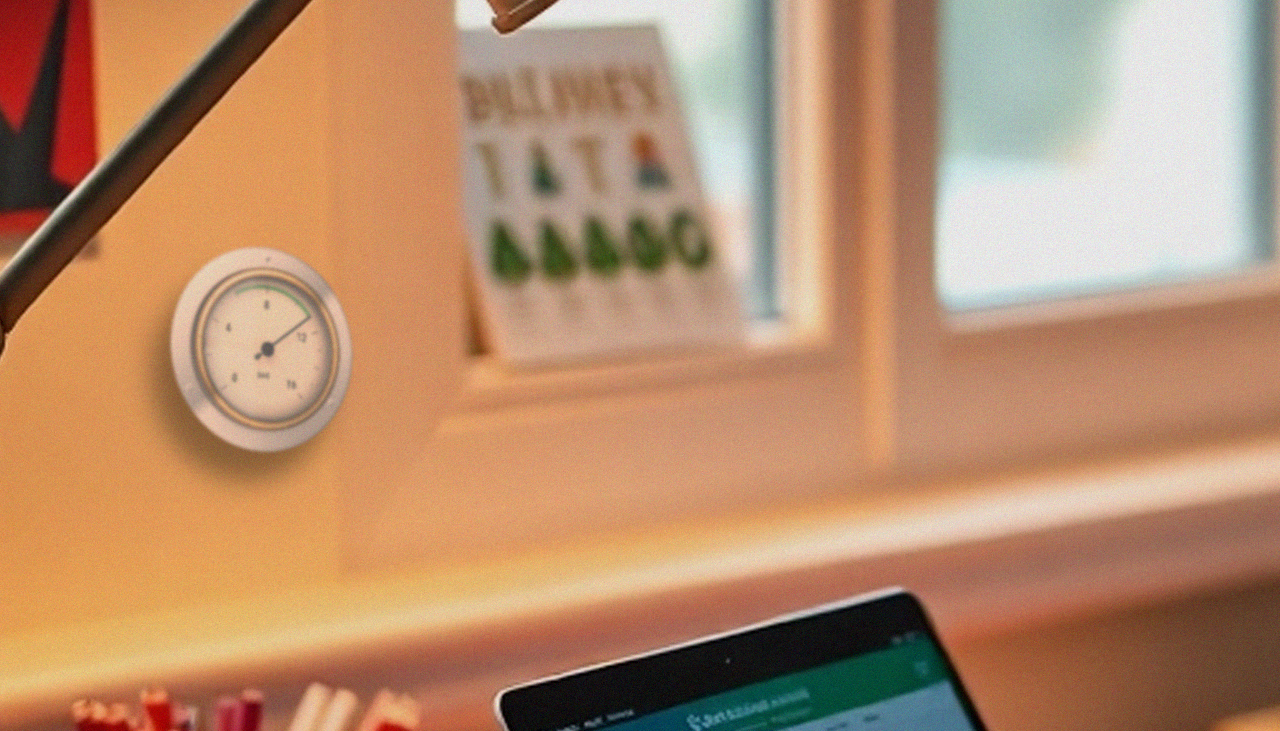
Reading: 11 bar
